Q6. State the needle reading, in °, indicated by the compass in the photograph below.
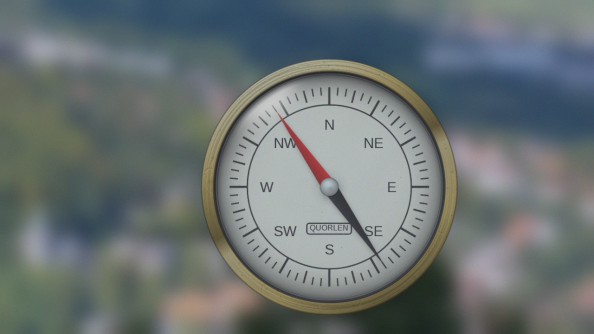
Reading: 325 °
